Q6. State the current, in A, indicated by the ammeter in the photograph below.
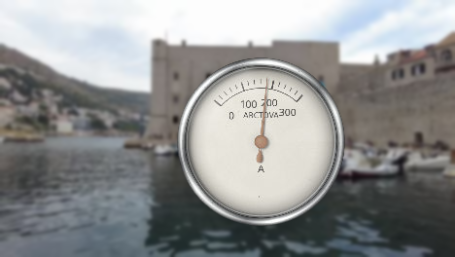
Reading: 180 A
